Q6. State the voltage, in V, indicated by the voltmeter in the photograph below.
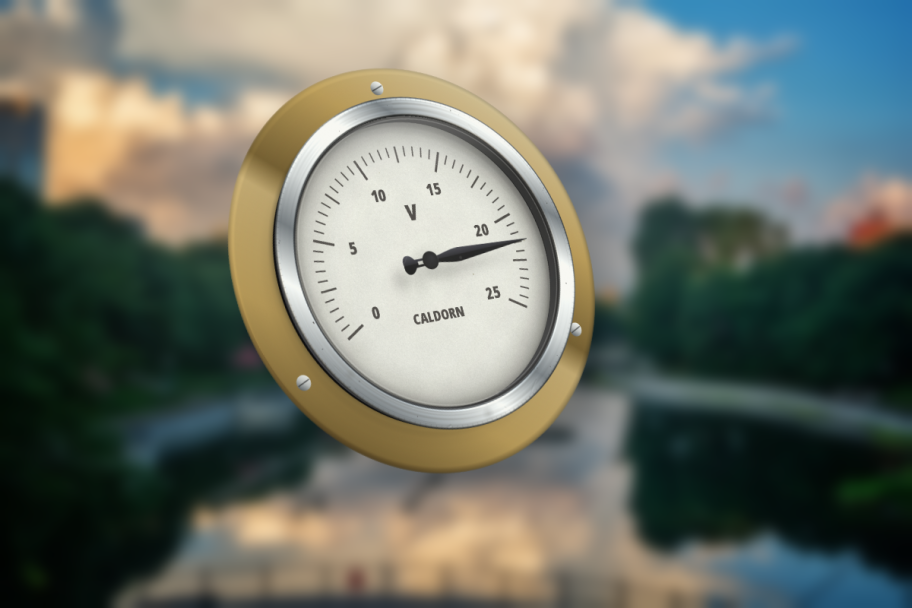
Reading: 21.5 V
